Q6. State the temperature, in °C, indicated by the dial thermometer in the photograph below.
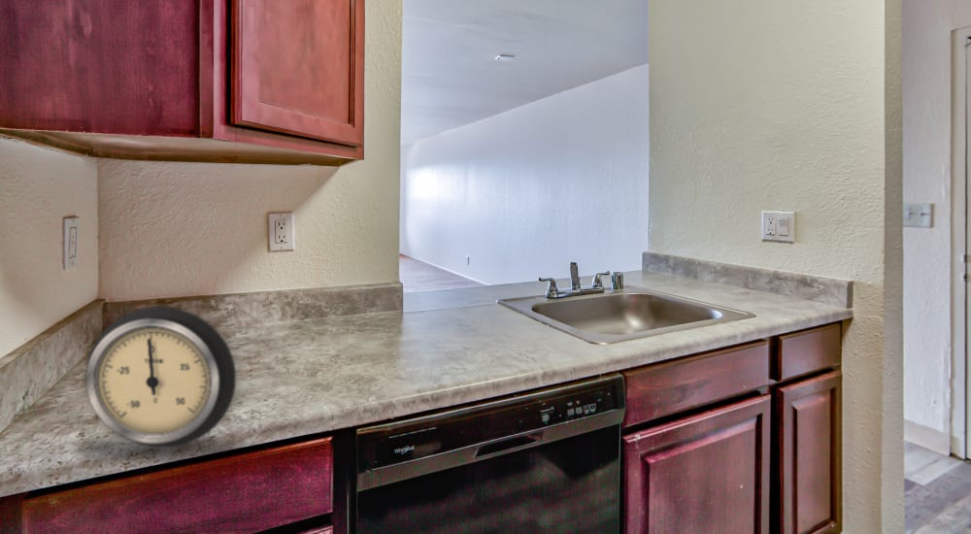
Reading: 0 °C
